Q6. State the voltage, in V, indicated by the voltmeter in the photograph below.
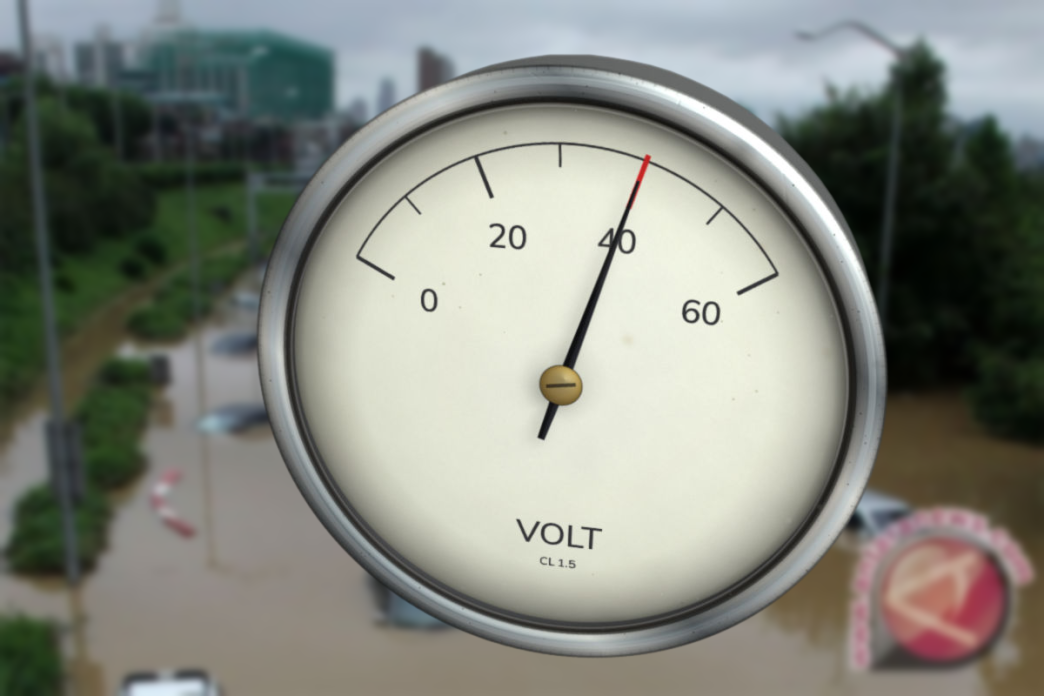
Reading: 40 V
